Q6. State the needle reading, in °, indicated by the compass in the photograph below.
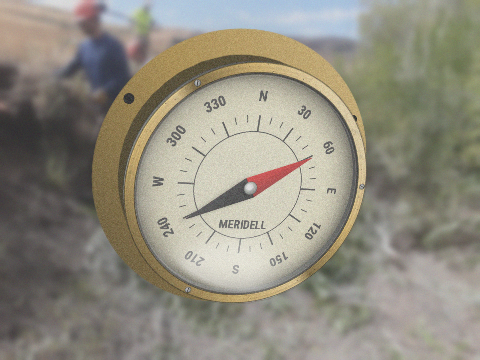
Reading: 60 °
